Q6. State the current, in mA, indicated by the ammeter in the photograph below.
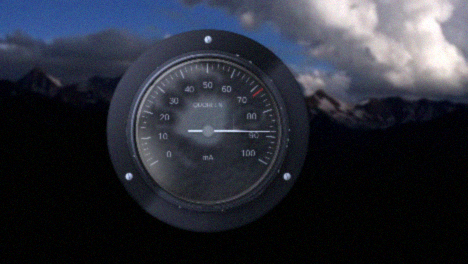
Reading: 88 mA
